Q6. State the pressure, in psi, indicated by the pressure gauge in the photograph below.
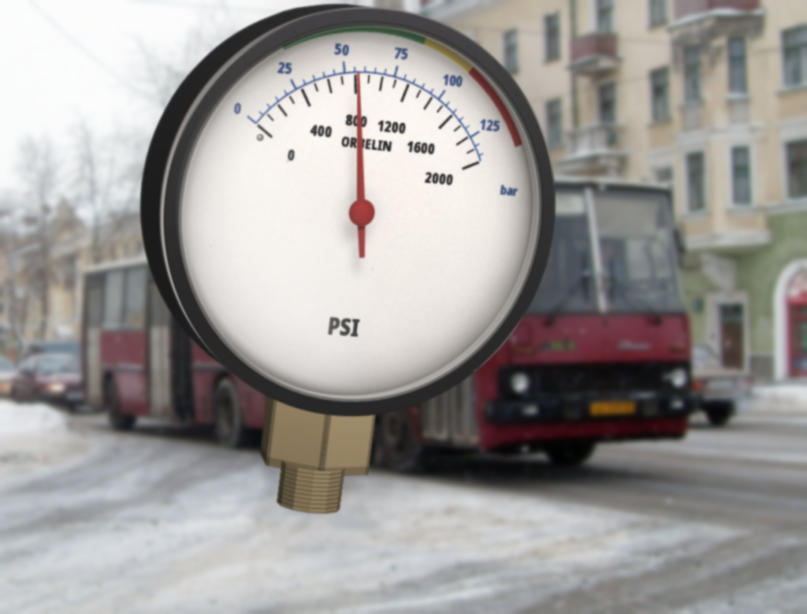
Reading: 800 psi
